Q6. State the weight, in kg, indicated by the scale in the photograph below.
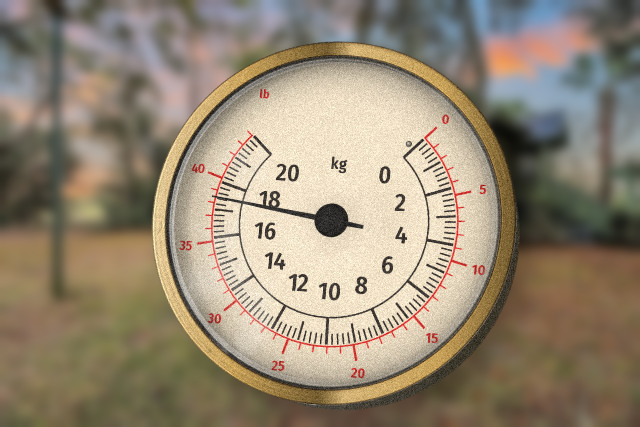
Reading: 17.4 kg
